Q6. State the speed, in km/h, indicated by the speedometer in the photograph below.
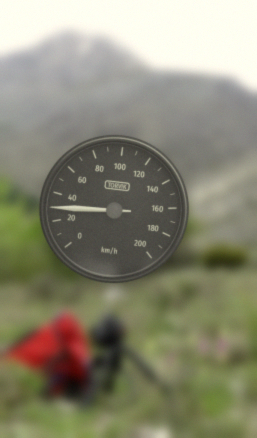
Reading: 30 km/h
